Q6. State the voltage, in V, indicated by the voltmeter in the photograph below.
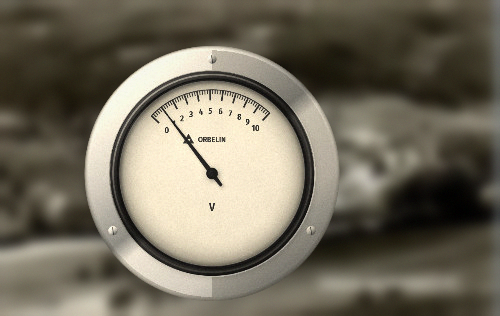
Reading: 1 V
